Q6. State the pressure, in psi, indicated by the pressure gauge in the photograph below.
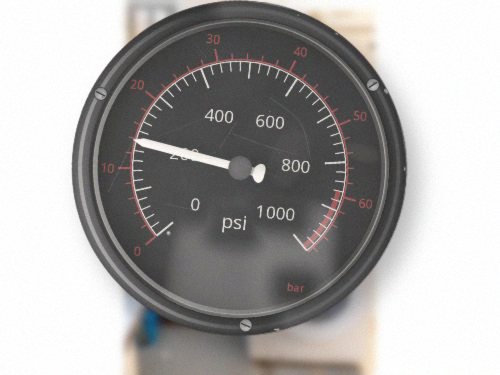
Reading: 200 psi
